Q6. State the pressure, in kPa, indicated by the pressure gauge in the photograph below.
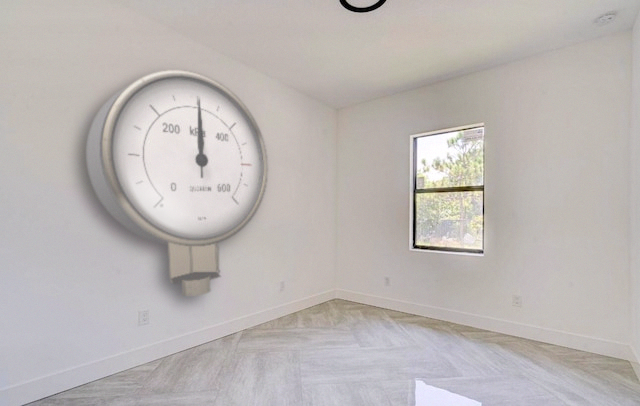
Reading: 300 kPa
